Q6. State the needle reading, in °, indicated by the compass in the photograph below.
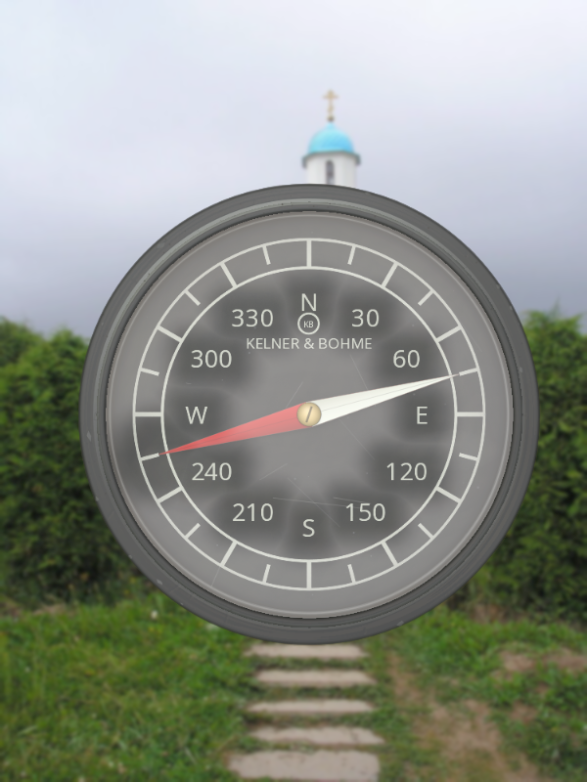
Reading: 255 °
